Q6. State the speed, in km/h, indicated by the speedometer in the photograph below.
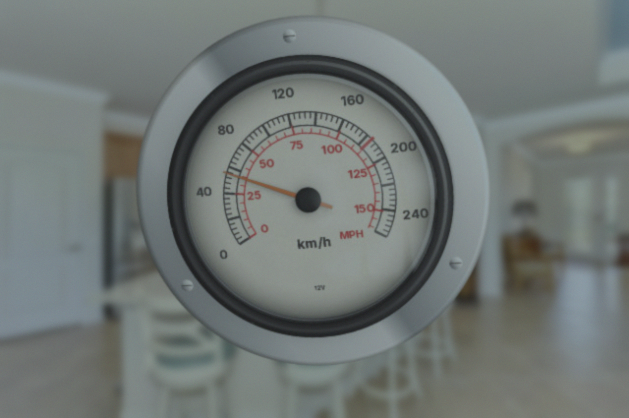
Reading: 56 km/h
